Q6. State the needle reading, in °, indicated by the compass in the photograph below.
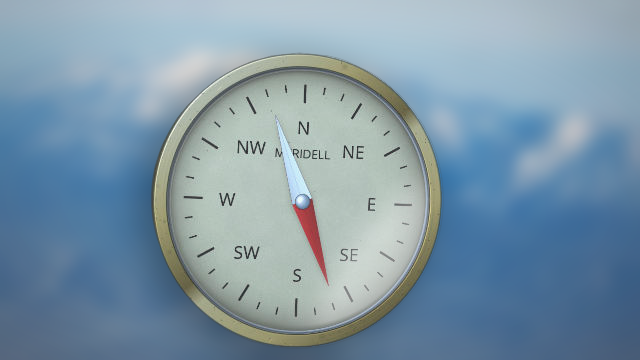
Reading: 160 °
